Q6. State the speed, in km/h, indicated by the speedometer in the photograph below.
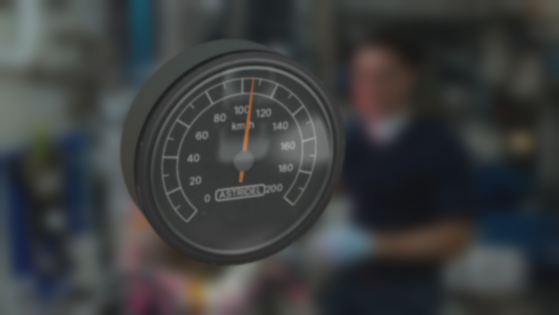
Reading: 105 km/h
